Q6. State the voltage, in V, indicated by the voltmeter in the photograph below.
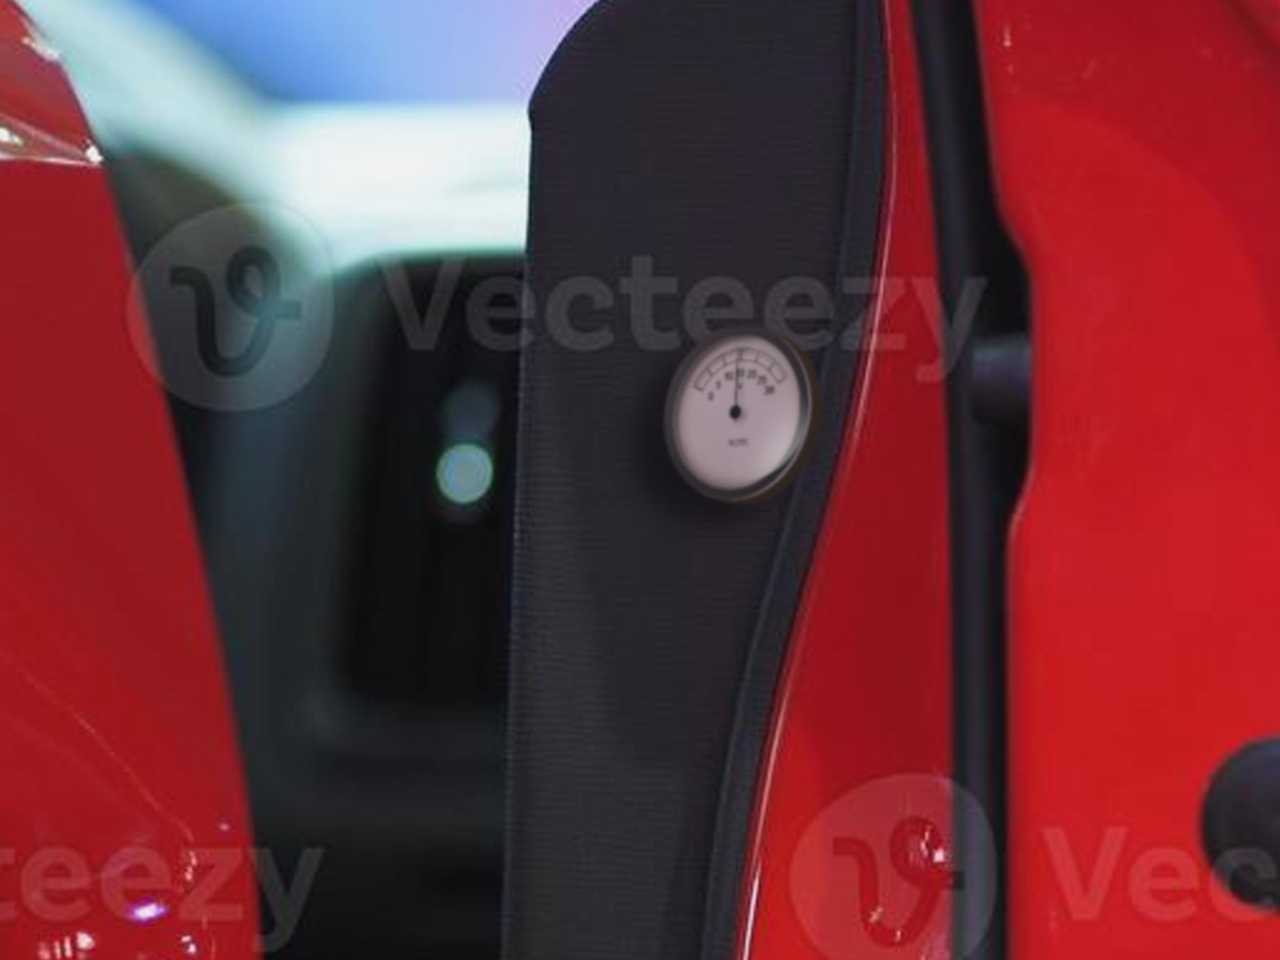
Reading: 15 V
